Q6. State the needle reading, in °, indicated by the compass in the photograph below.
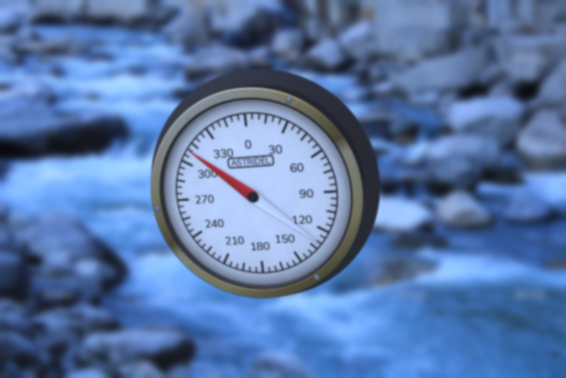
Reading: 310 °
